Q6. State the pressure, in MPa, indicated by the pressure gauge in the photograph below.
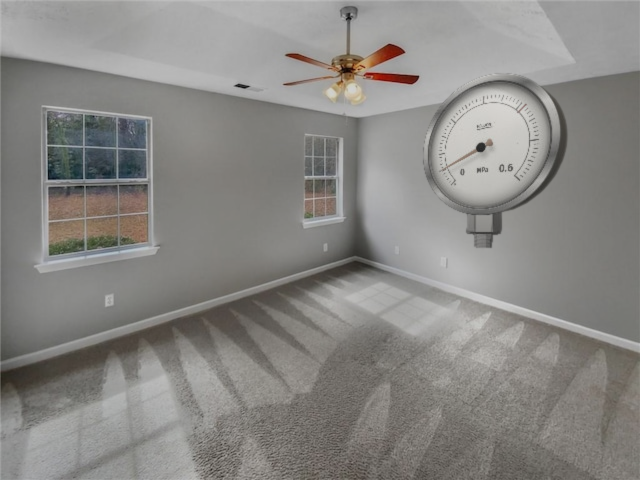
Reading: 0.05 MPa
